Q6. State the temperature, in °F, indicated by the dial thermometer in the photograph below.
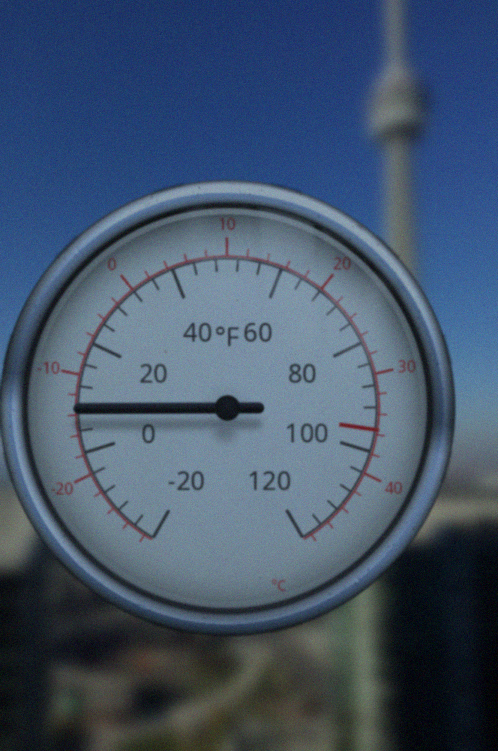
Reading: 8 °F
